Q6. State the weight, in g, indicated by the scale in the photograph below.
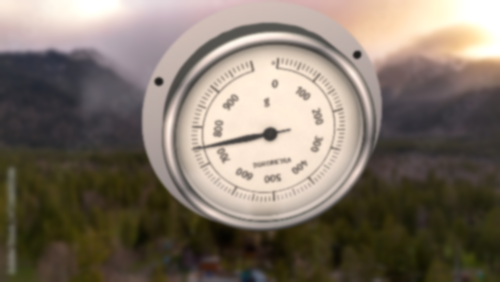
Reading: 750 g
